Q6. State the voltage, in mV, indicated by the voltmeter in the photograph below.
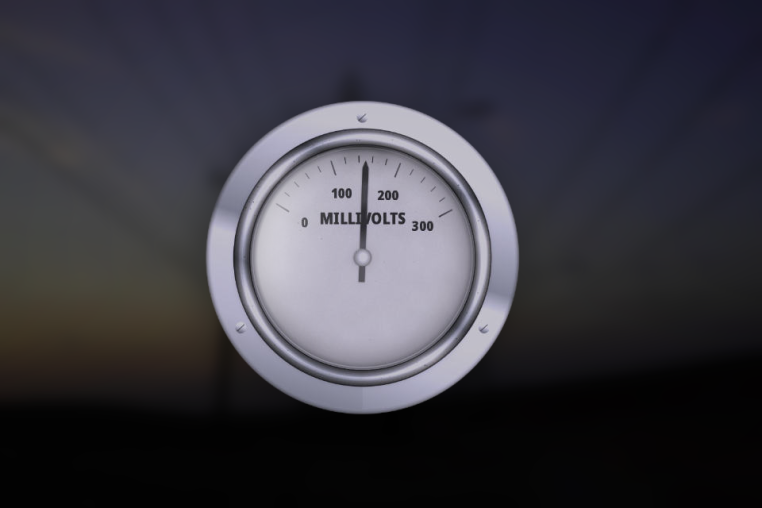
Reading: 150 mV
